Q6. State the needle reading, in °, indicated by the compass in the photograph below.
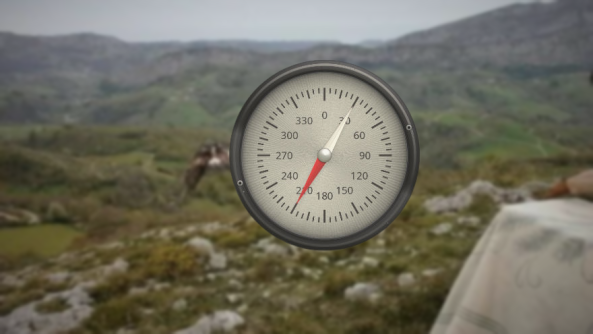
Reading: 210 °
